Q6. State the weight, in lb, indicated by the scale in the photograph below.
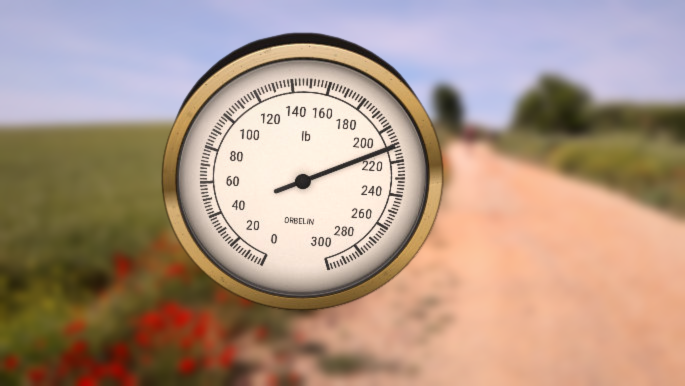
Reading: 210 lb
